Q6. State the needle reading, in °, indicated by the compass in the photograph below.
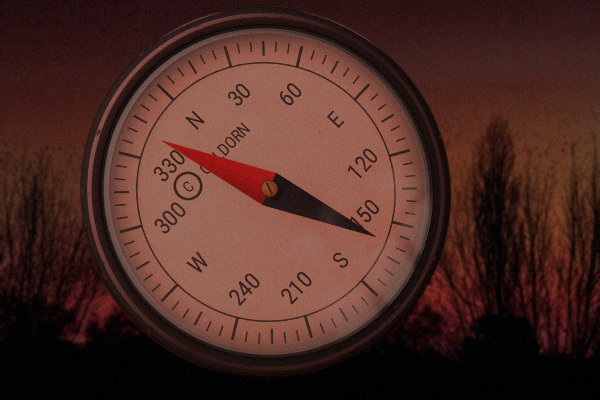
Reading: 340 °
